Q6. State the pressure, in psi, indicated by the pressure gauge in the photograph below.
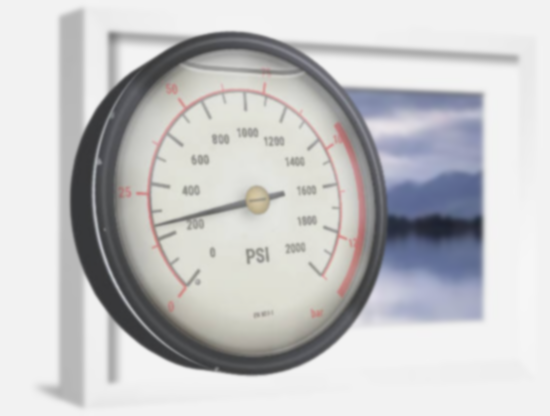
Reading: 250 psi
